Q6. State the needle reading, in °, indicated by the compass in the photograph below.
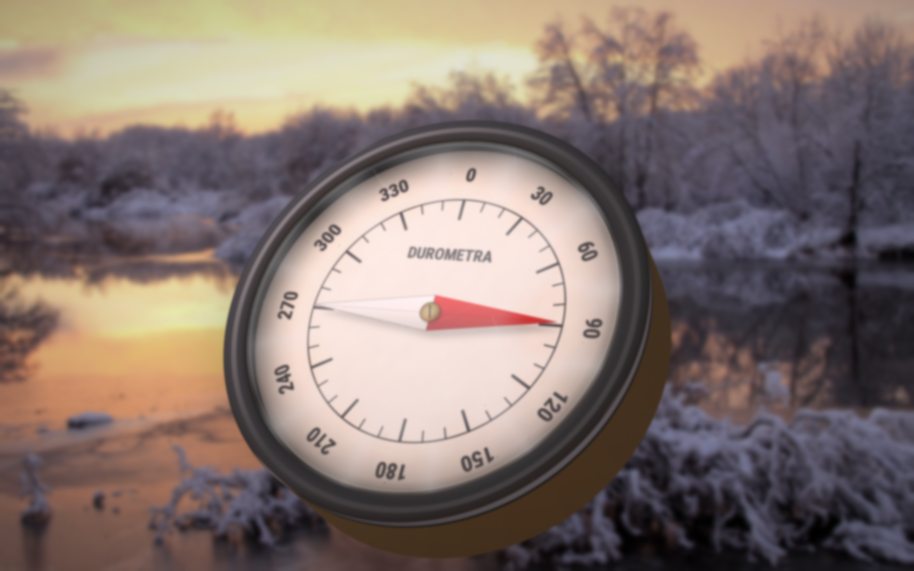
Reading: 90 °
